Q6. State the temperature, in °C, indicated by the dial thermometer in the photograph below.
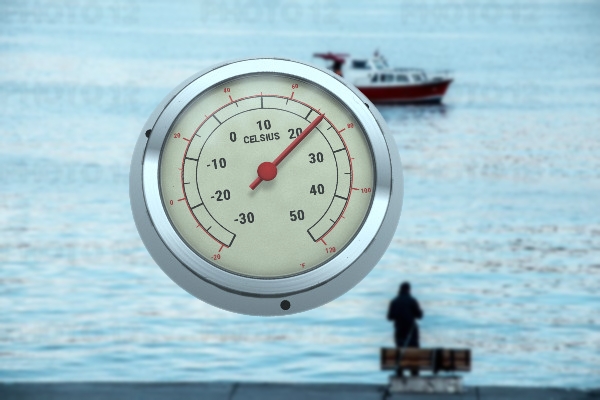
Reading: 22.5 °C
